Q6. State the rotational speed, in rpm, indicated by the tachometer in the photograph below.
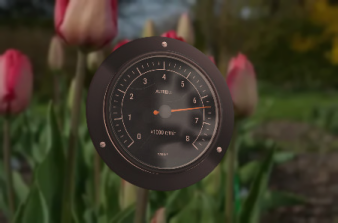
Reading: 6400 rpm
